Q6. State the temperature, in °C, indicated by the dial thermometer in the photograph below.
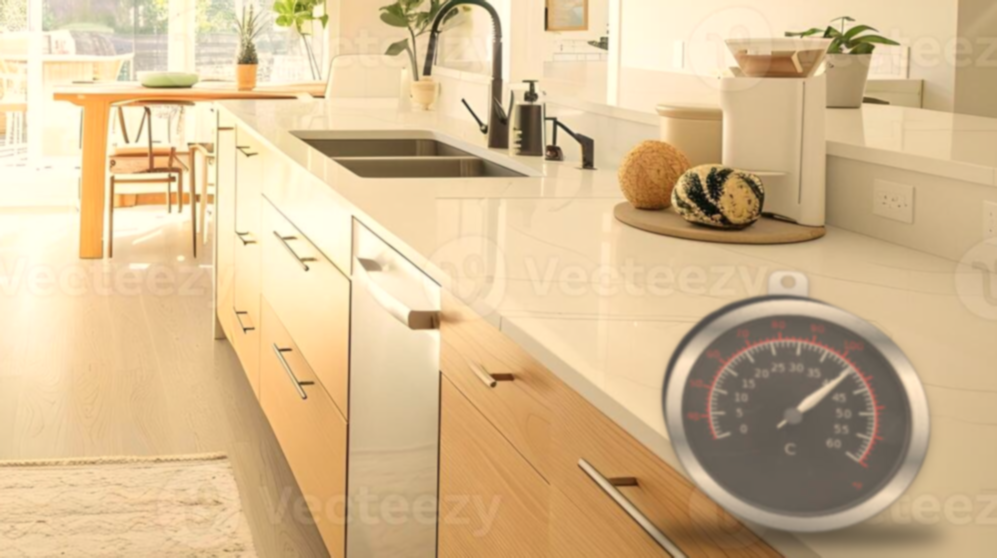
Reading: 40 °C
